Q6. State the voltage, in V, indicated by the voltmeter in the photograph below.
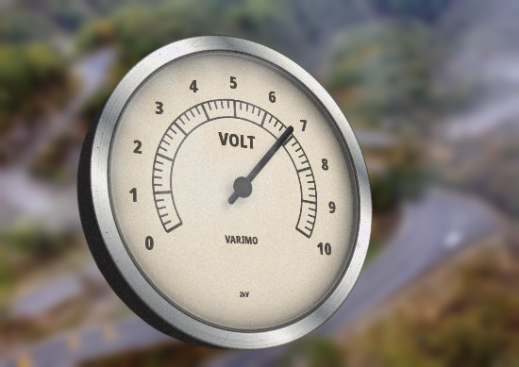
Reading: 6.8 V
